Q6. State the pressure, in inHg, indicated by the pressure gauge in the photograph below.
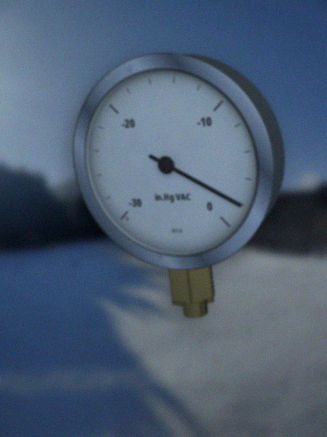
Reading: -2 inHg
